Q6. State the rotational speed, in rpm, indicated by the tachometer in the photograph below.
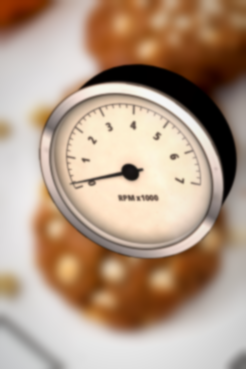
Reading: 200 rpm
